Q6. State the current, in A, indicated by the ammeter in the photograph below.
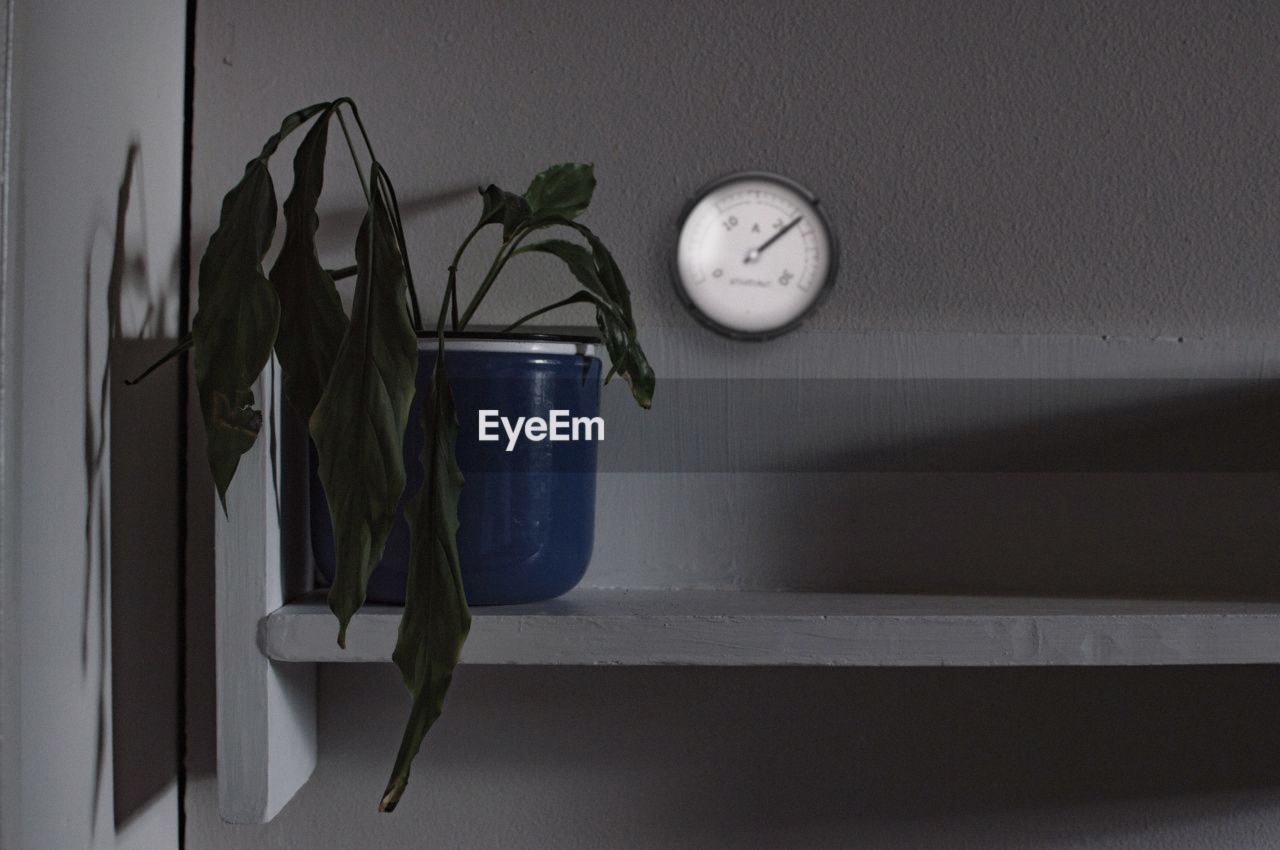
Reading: 21 A
